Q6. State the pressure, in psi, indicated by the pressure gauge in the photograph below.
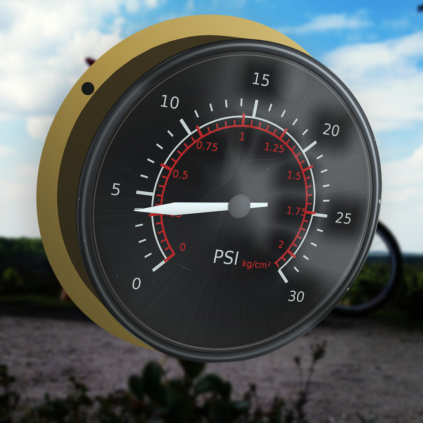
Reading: 4 psi
